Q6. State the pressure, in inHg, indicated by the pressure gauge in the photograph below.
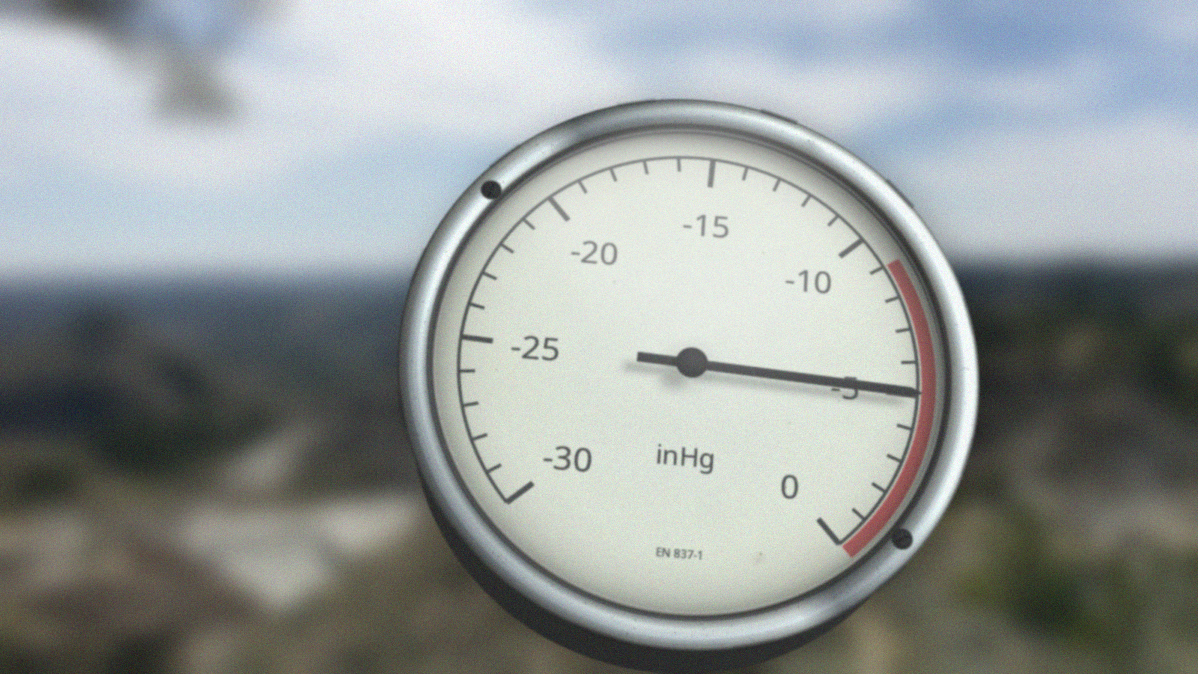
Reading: -5 inHg
